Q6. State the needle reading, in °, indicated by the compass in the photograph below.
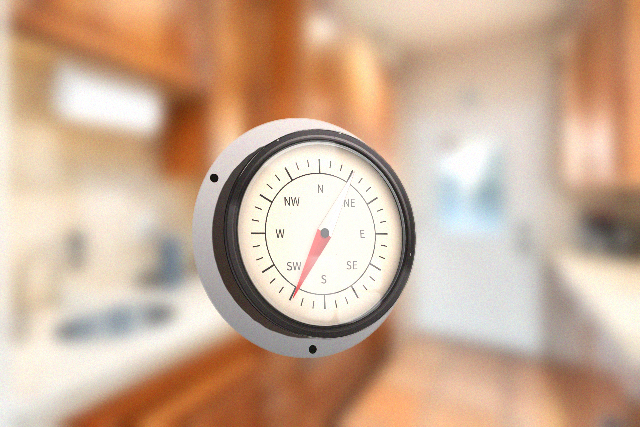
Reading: 210 °
